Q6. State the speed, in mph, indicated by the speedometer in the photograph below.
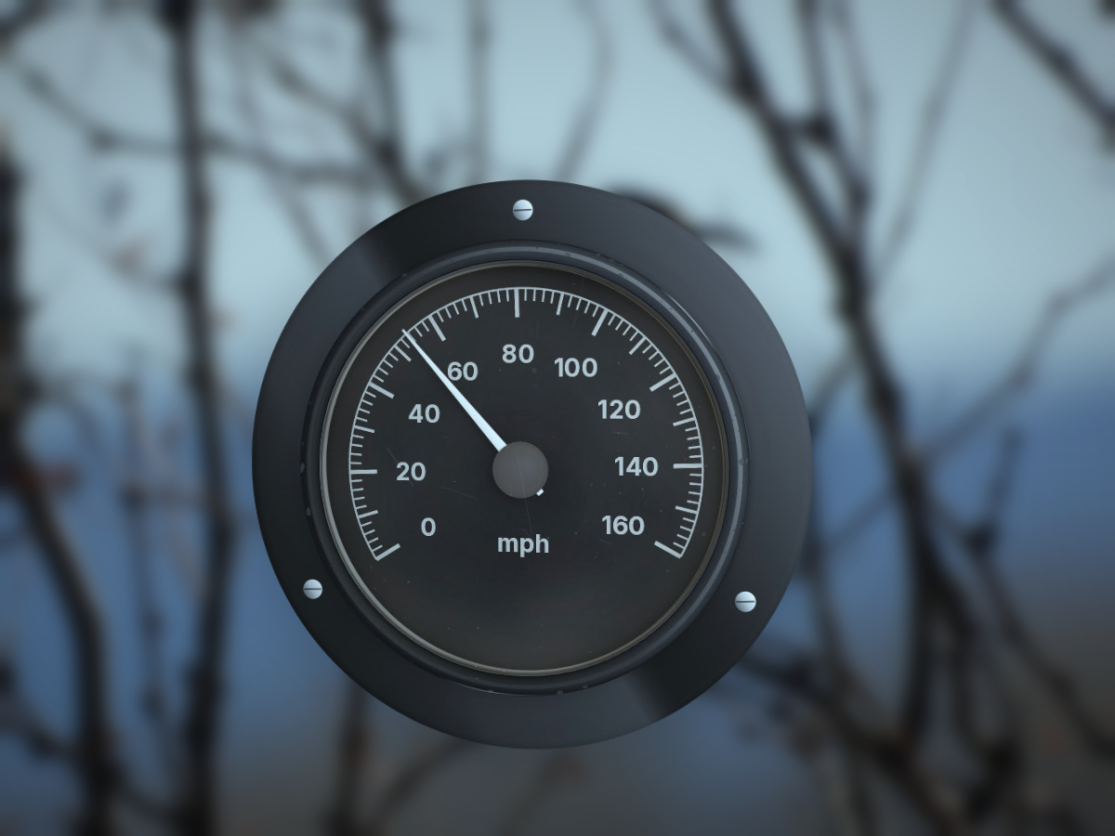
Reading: 54 mph
